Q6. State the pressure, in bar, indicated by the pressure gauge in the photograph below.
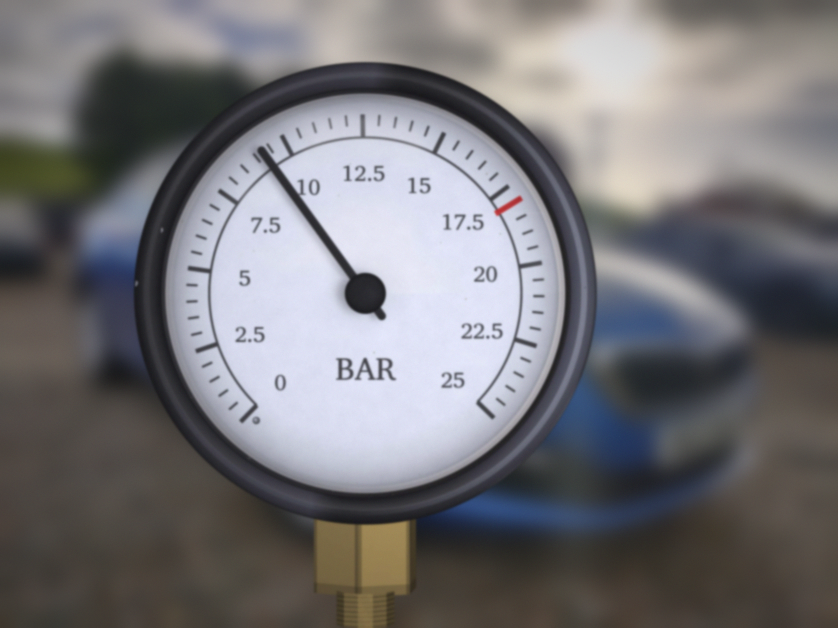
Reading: 9.25 bar
